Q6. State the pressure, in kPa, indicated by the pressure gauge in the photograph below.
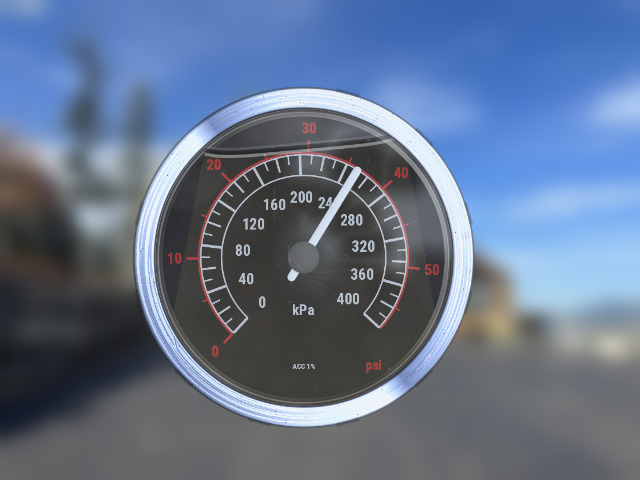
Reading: 250 kPa
